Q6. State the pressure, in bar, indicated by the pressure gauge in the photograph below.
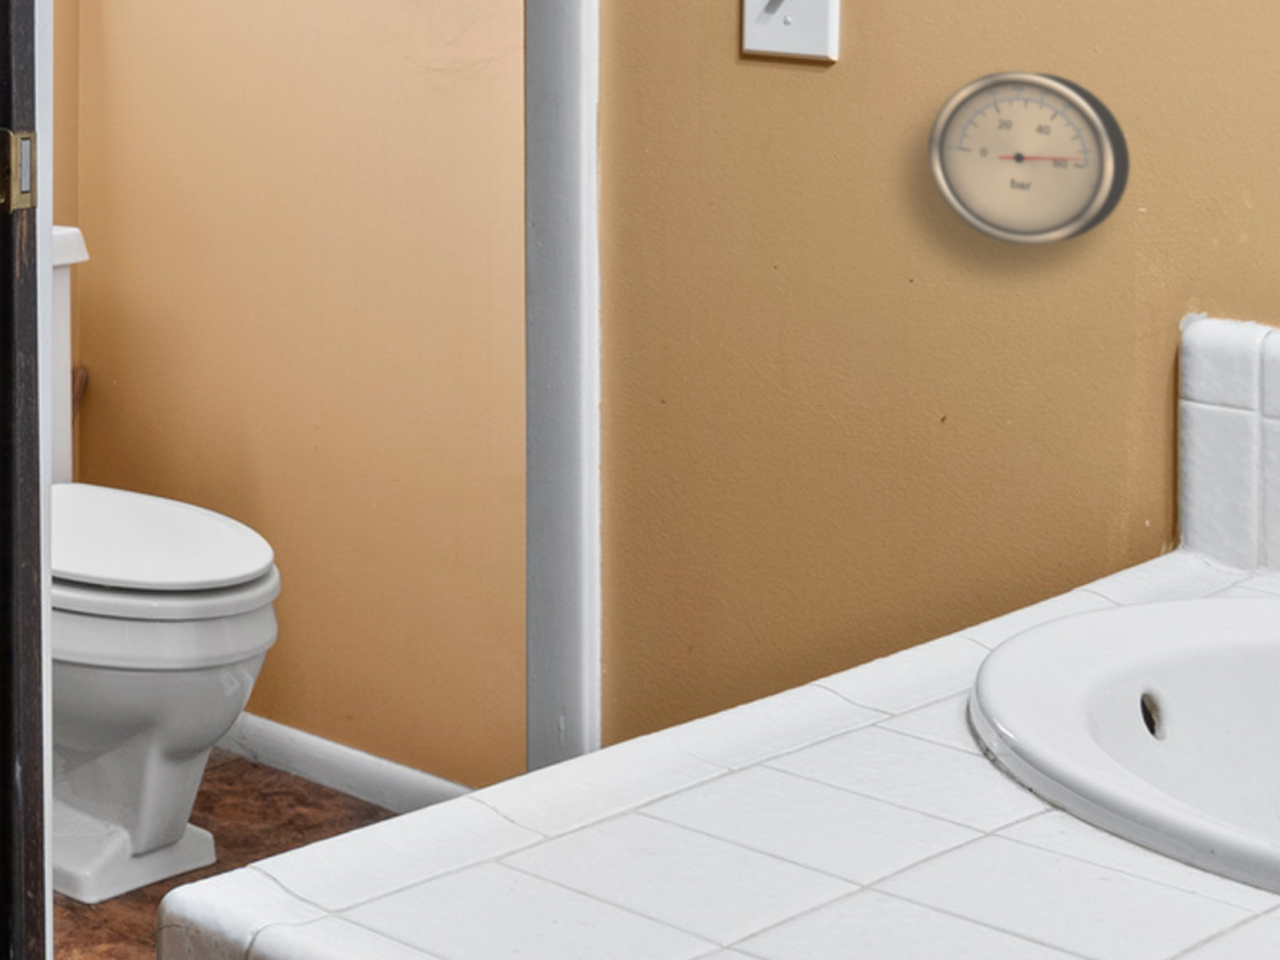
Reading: 57.5 bar
